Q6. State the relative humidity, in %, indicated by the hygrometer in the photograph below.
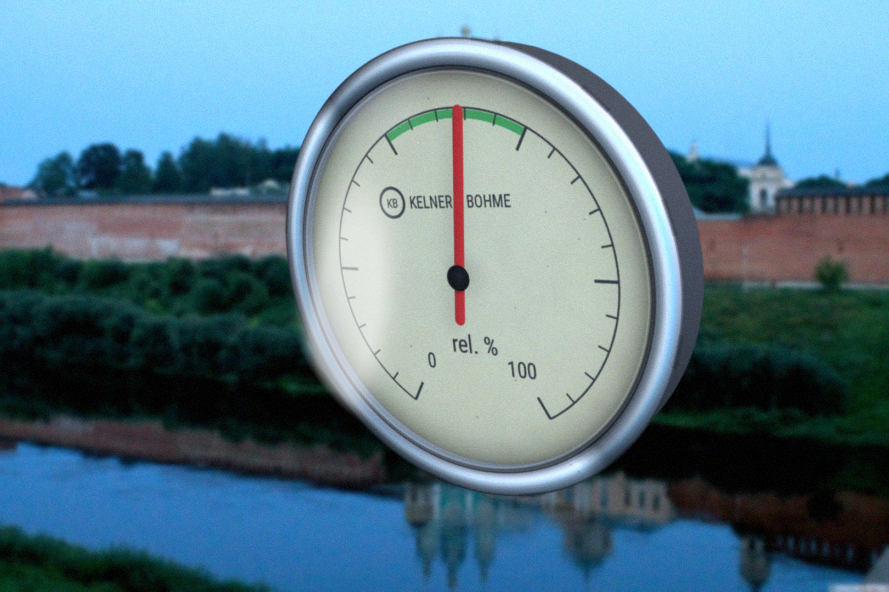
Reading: 52 %
